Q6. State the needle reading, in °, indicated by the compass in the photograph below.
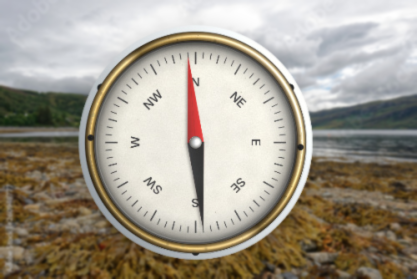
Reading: 355 °
